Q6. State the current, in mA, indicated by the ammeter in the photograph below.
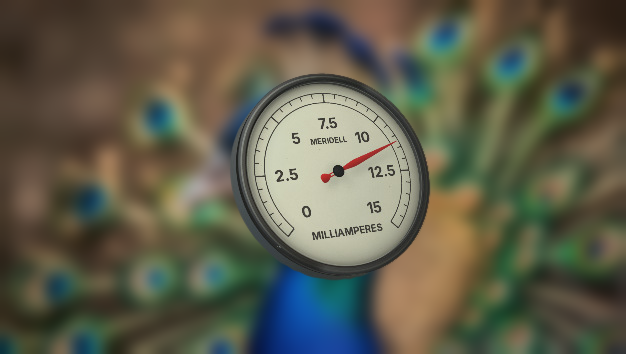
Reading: 11.25 mA
